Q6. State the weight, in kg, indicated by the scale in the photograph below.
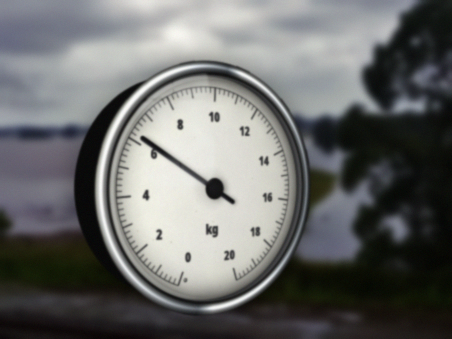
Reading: 6.2 kg
